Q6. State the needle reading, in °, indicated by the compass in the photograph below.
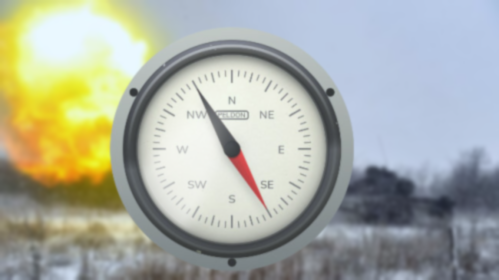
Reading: 150 °
